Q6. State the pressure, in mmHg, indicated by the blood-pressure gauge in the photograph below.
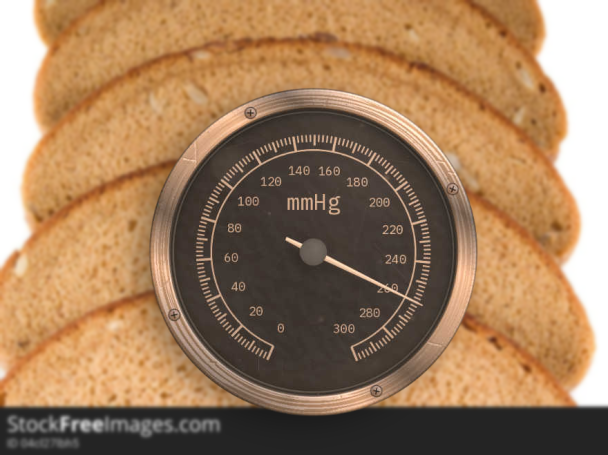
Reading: 260 mmHg
